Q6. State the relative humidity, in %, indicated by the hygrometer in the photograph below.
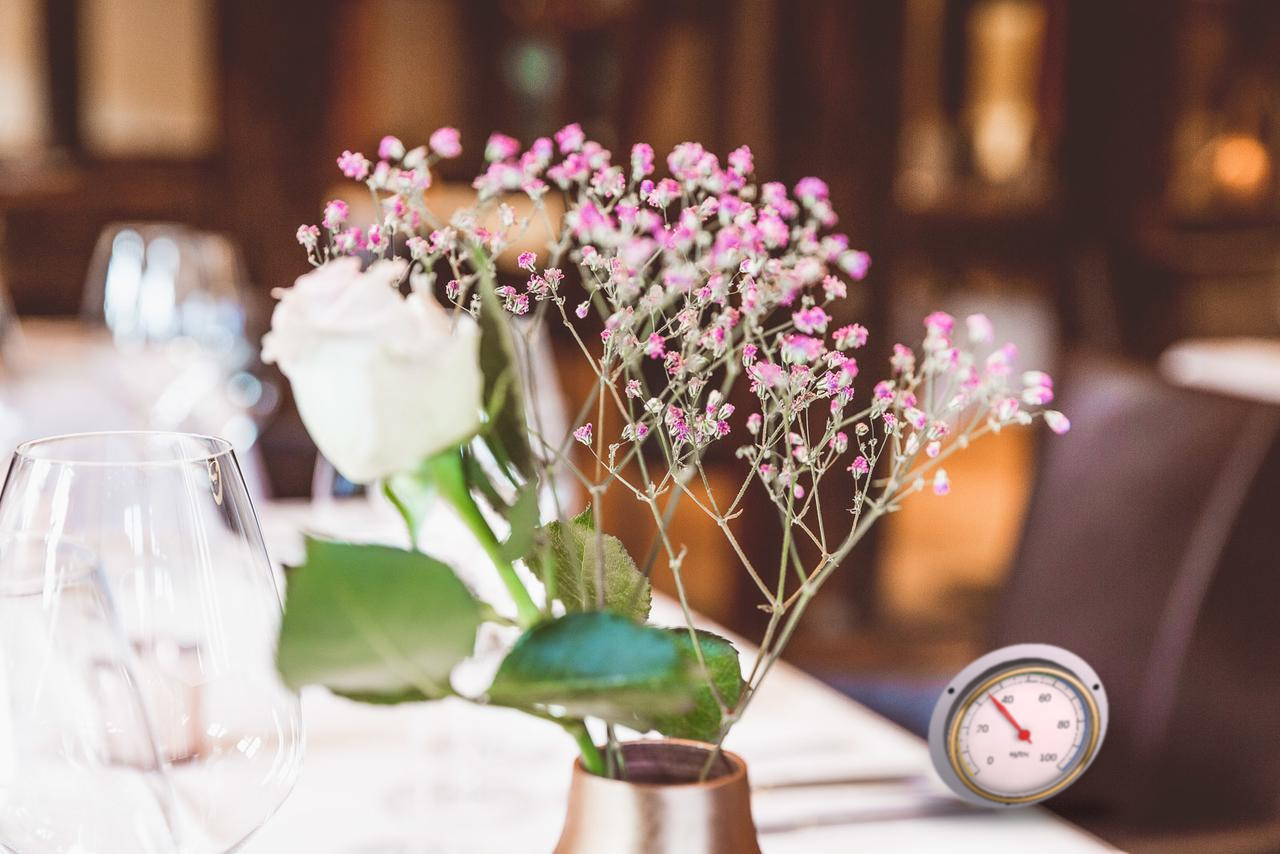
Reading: 35 %
